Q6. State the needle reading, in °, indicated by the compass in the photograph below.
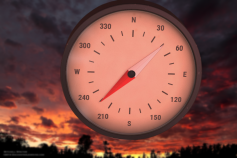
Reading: 225 °
